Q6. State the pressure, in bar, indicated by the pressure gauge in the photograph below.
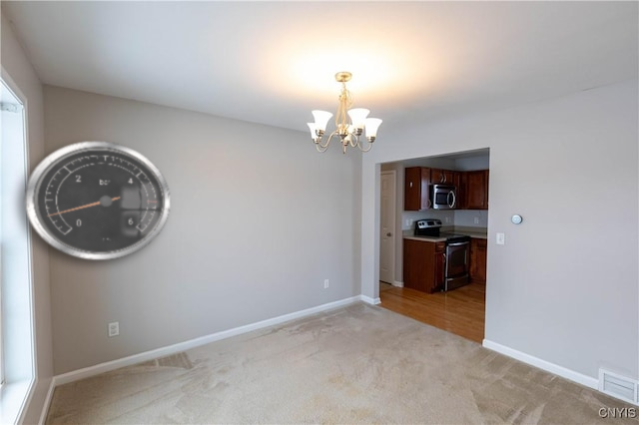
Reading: 0.6 bar
